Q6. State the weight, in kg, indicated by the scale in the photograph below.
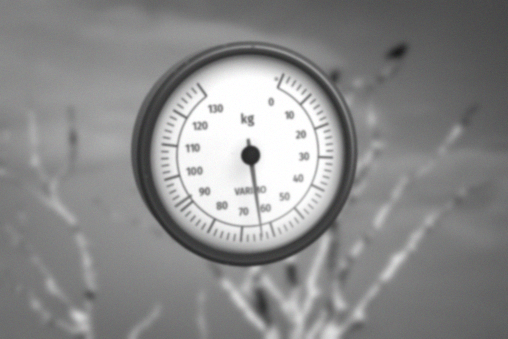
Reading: 64 kg
